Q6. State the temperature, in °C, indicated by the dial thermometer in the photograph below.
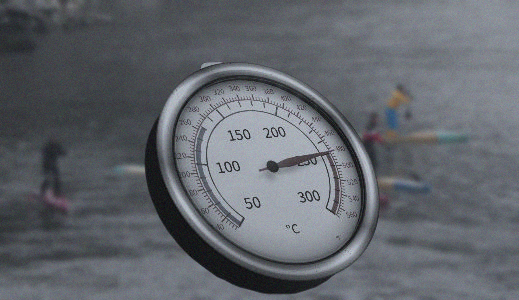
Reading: 250 °C
